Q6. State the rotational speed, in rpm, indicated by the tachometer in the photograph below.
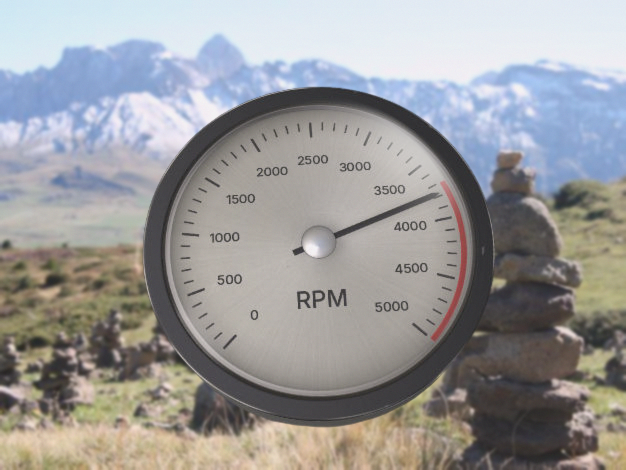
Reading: 3800 rpm
